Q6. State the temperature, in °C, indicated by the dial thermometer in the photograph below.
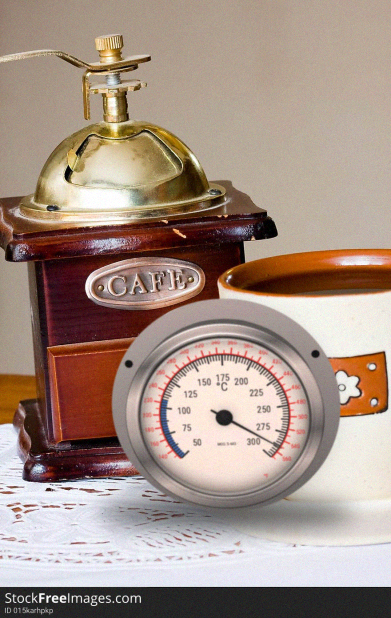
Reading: 287.5 °C
